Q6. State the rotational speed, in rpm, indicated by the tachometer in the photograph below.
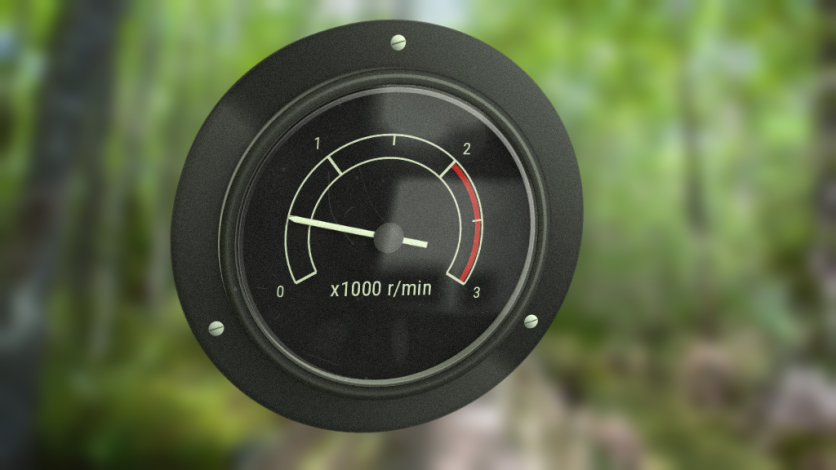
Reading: 500 rpm
